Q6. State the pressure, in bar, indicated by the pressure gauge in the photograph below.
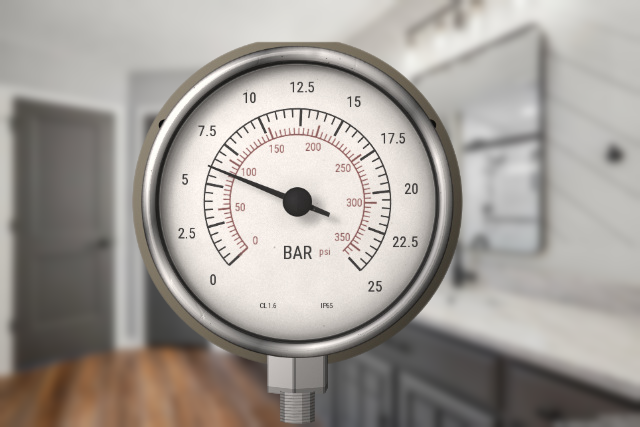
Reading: 6 bar
